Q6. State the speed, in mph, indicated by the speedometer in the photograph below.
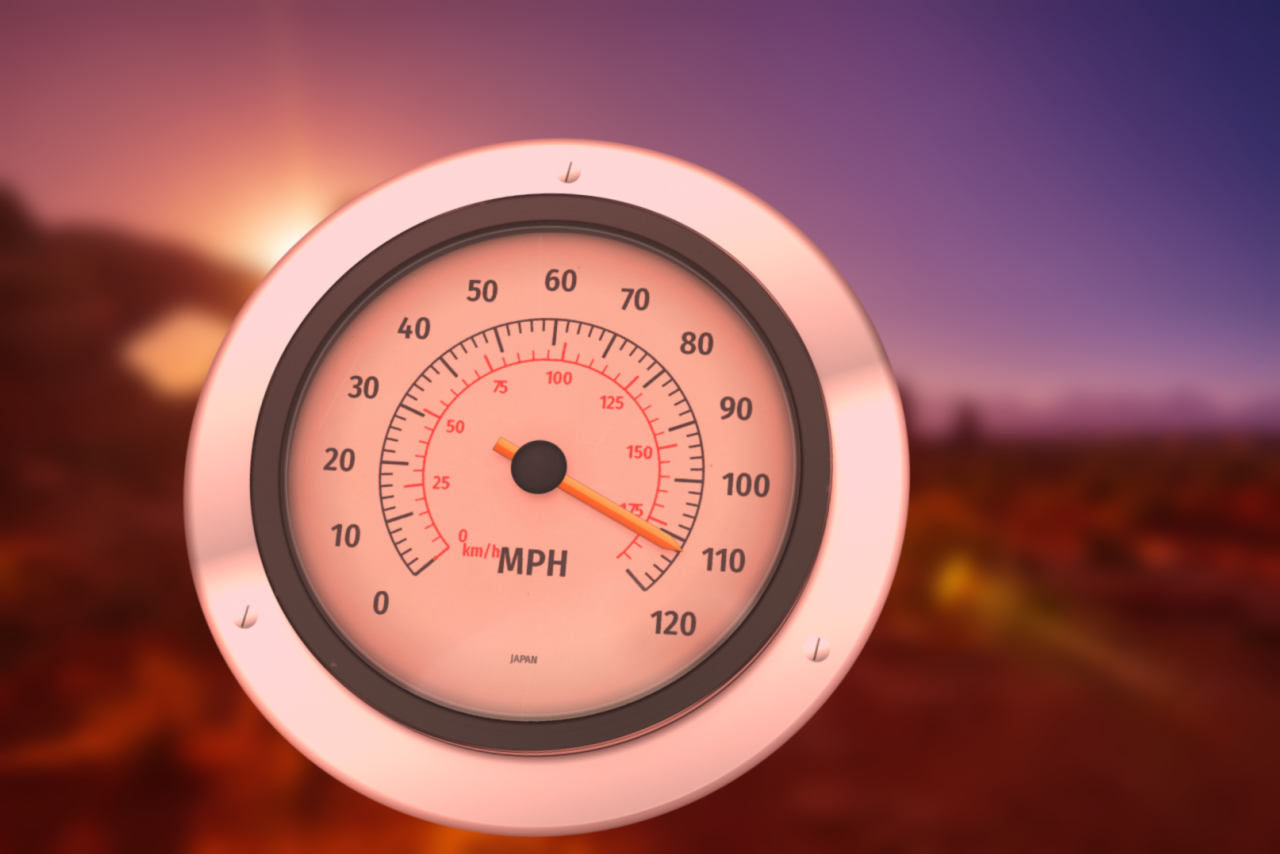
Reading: 112 mph
